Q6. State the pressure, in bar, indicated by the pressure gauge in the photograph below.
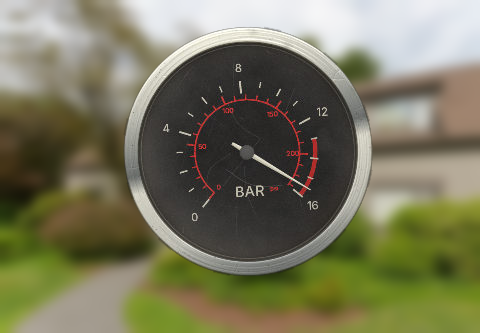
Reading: 15.5 bar
